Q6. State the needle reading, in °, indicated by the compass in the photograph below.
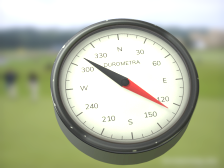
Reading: 130 °
